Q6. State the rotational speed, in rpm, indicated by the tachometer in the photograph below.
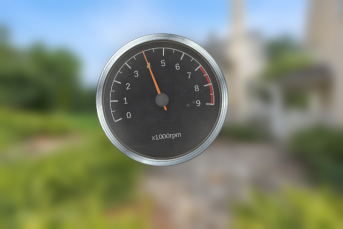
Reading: 4000 rpm
